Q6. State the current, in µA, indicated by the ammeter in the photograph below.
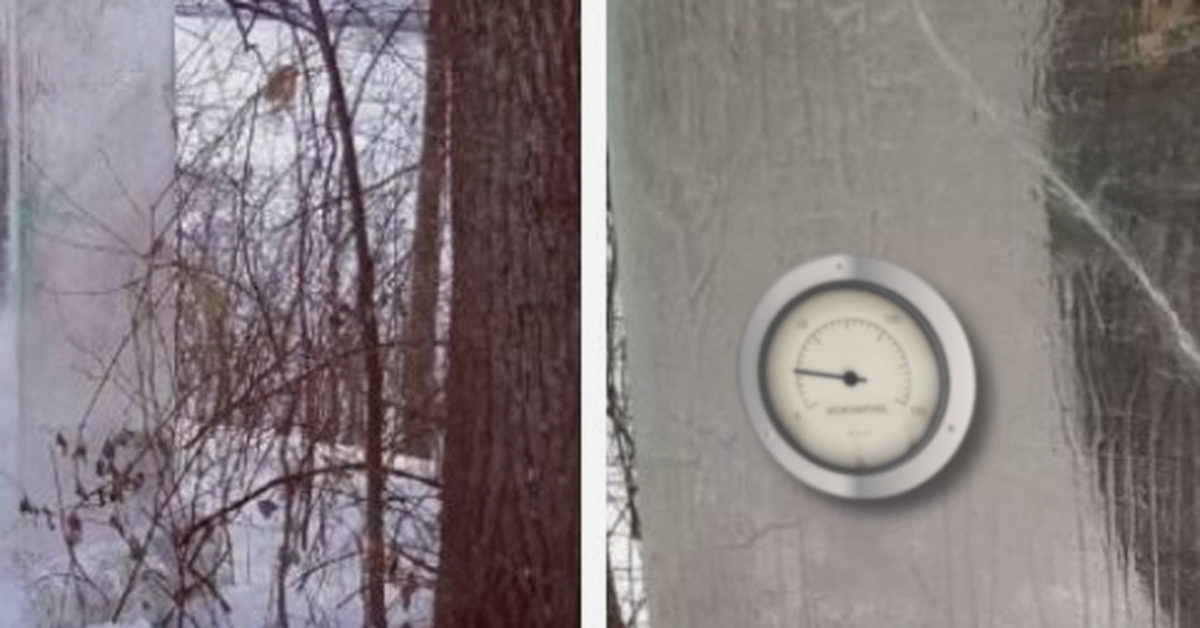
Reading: 25 µA
